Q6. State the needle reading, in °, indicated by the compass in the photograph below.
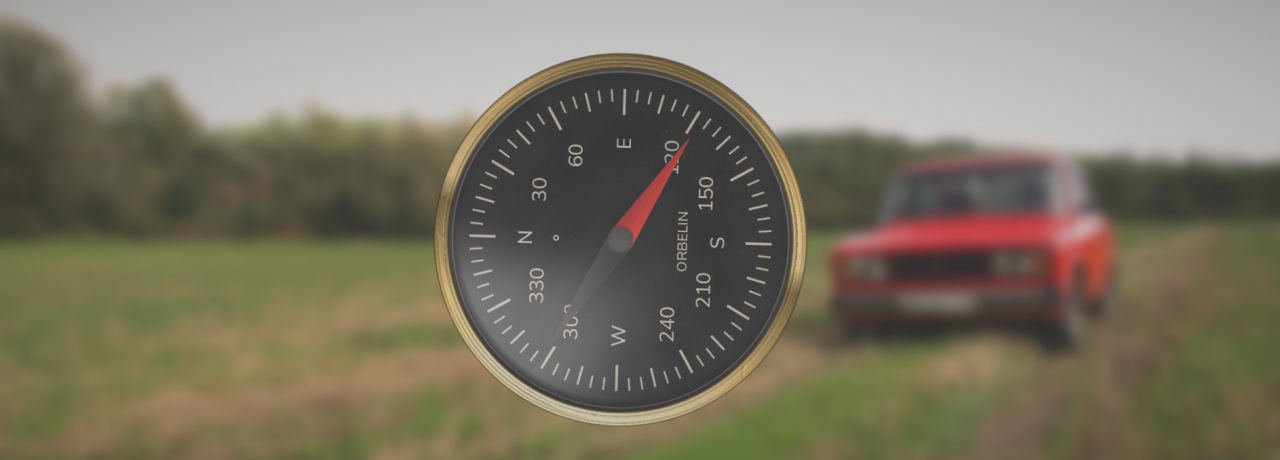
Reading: 122.5 °
